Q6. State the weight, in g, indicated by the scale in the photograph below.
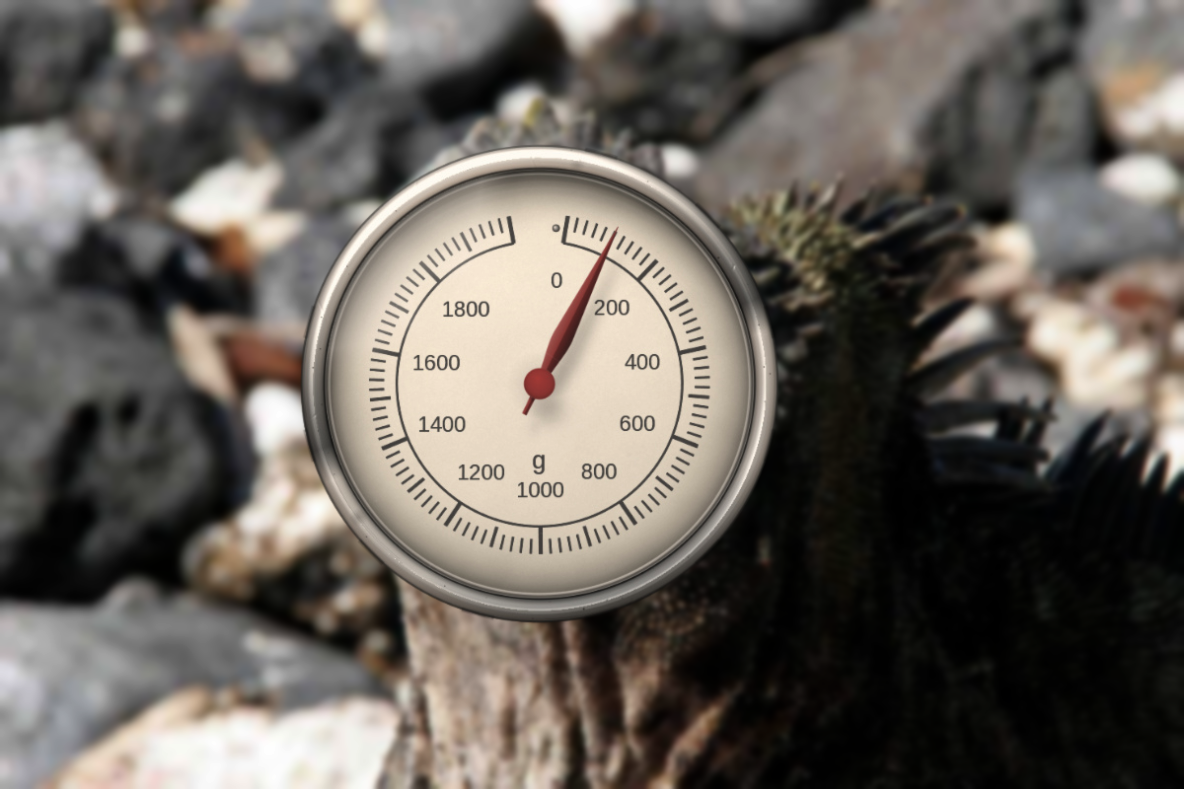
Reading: 100 g
